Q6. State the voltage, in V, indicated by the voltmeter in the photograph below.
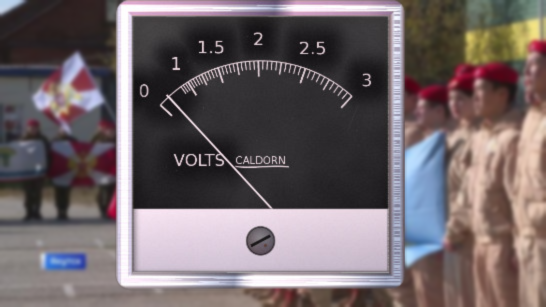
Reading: 0.5 V
